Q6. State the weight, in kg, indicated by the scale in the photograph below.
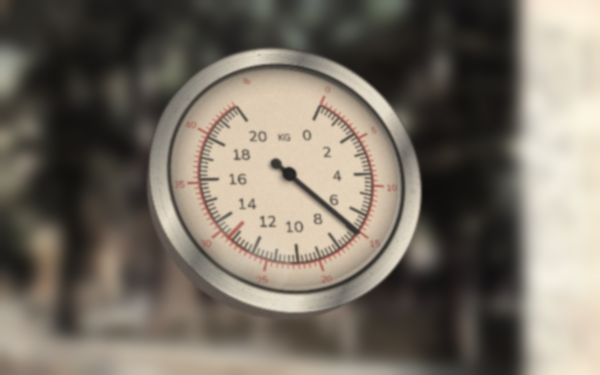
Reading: 7 kg
